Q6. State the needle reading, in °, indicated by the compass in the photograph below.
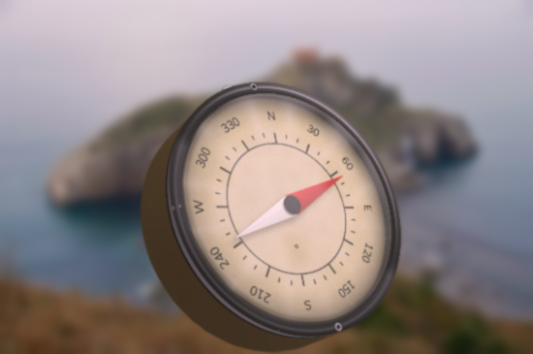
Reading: 65 °
